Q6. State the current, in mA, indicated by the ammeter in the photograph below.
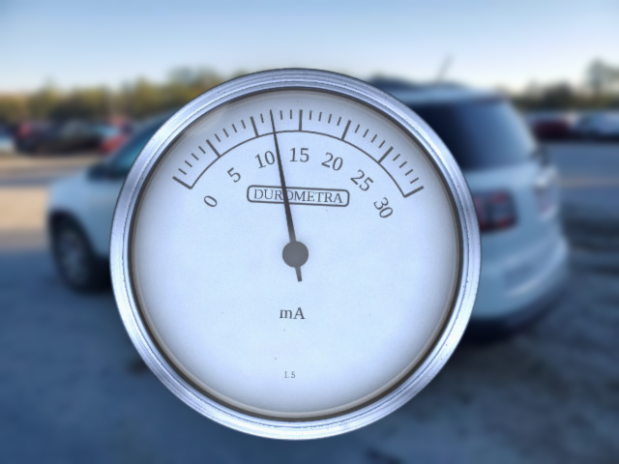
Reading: 12 mA
